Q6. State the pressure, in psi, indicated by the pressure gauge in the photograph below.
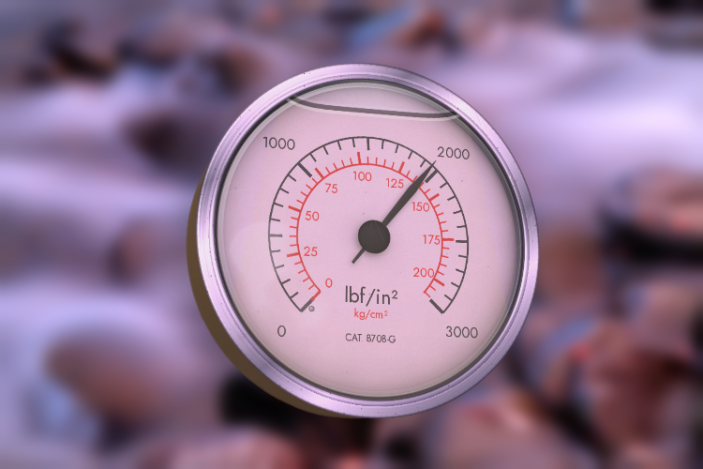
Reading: 1950 psi
